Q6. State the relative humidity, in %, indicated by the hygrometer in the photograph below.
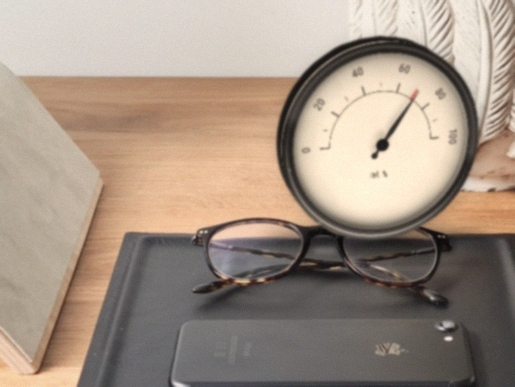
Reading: 70 %
